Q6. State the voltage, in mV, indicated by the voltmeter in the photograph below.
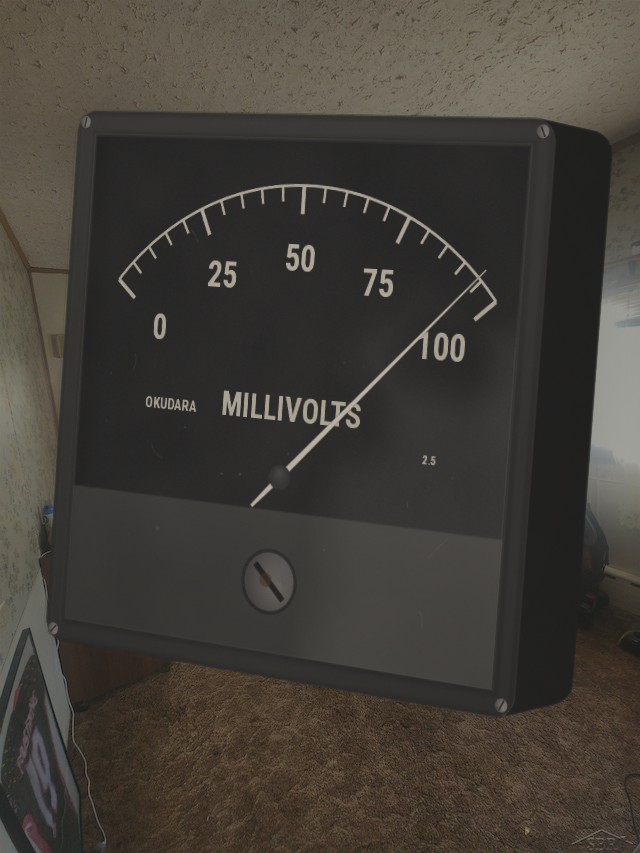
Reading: 95 mV
